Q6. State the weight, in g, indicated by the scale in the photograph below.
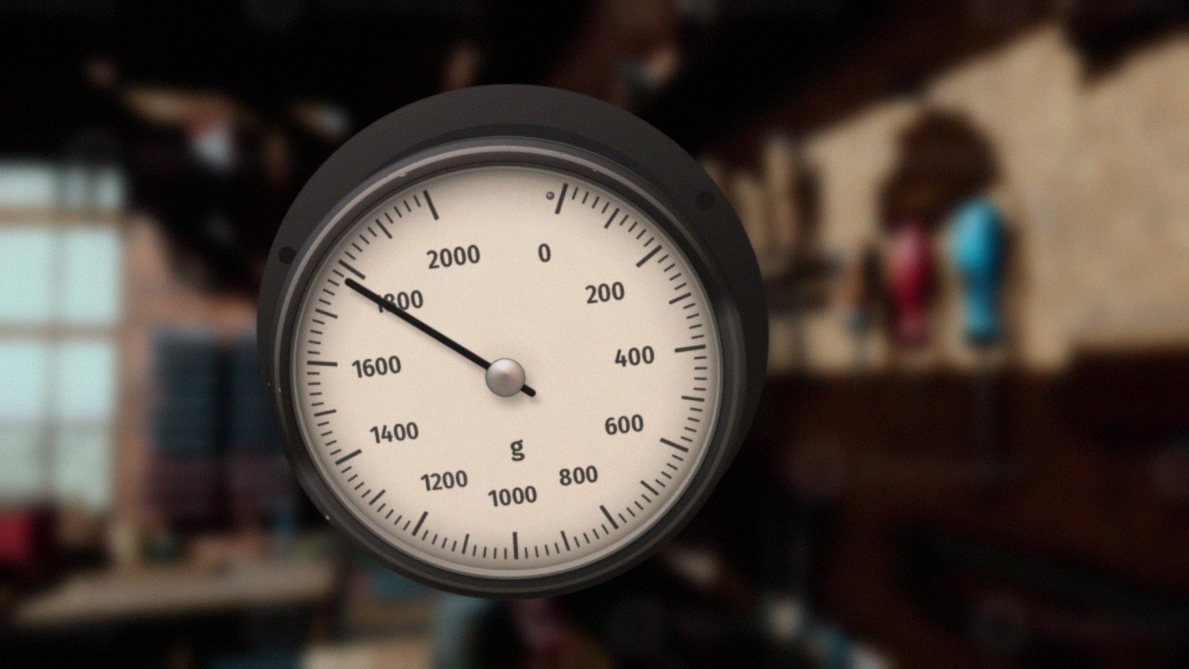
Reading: 1780 g
